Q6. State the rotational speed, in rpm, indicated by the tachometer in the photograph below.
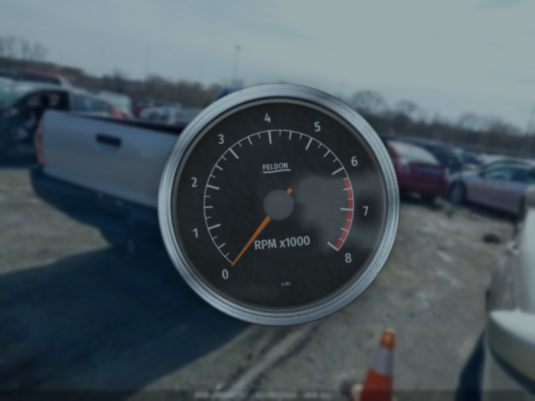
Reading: 0 rpm
